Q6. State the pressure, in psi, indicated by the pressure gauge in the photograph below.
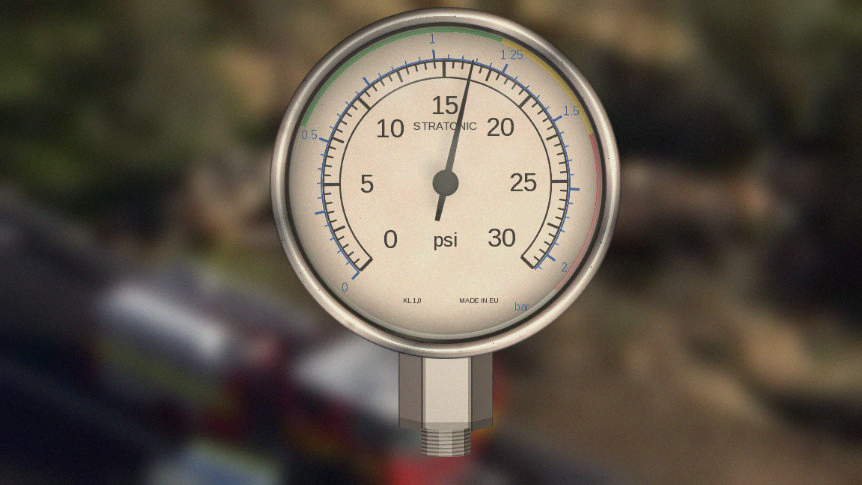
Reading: 16.5 psi
